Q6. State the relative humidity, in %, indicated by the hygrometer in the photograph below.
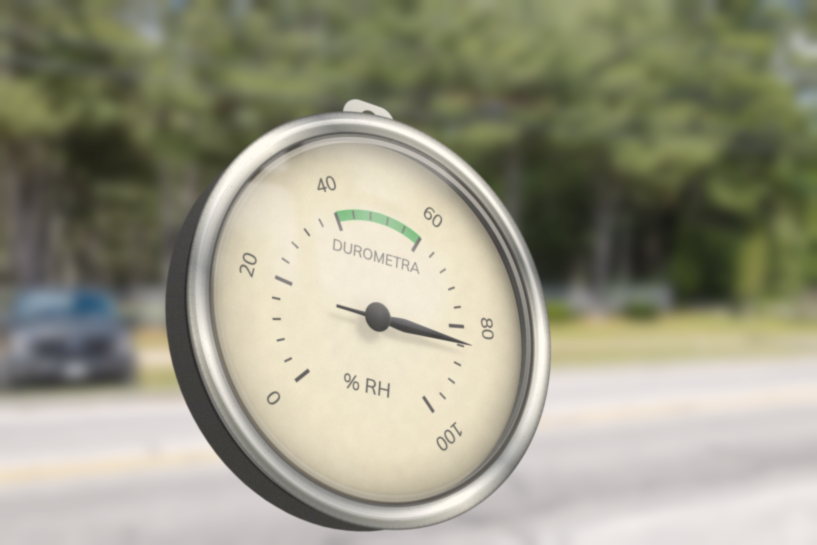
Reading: 84 %
